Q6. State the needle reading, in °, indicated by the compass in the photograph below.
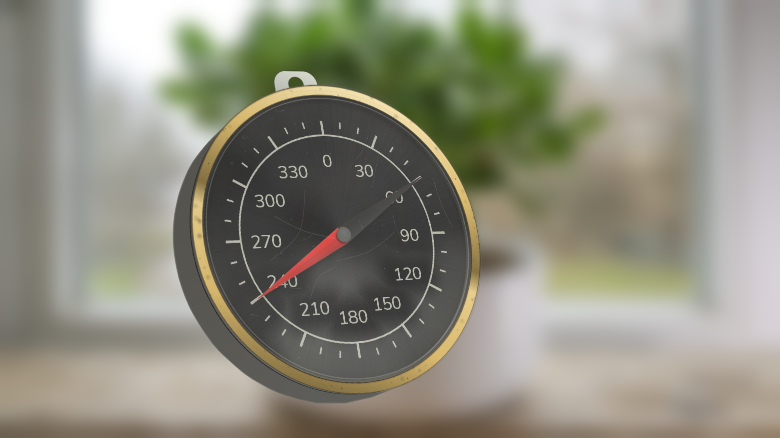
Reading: 240 °
